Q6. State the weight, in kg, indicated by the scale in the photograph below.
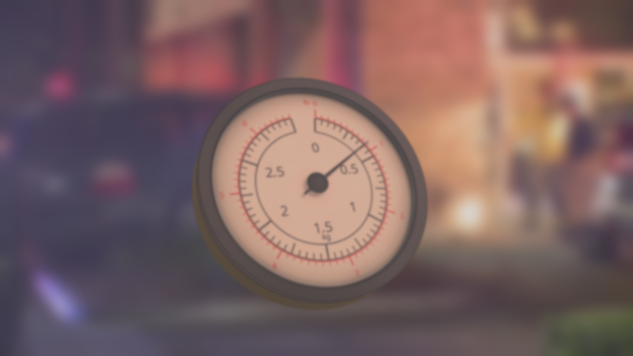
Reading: 0.4 kg
